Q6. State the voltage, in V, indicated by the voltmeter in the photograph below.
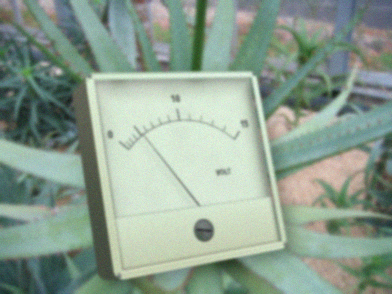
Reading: 5 V
